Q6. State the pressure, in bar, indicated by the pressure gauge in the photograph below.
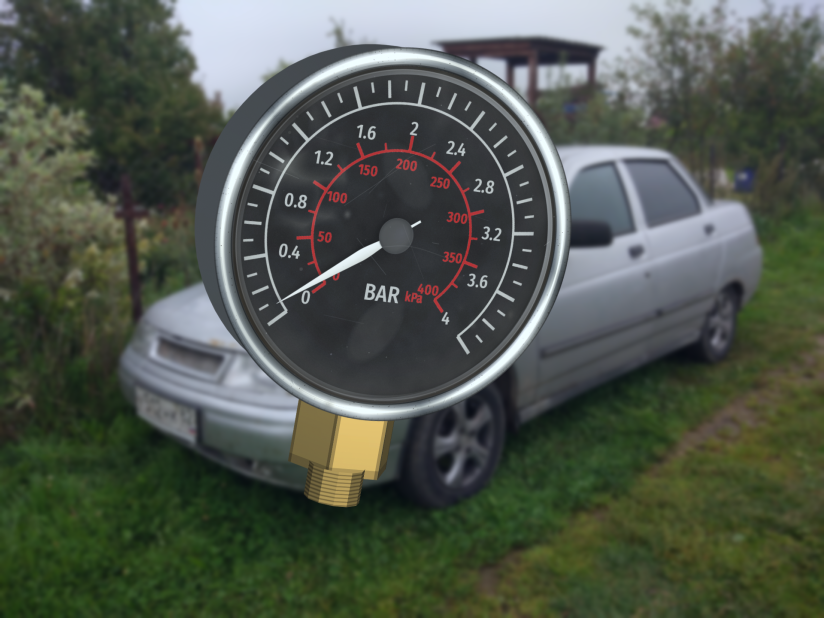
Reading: 0.1 bar
